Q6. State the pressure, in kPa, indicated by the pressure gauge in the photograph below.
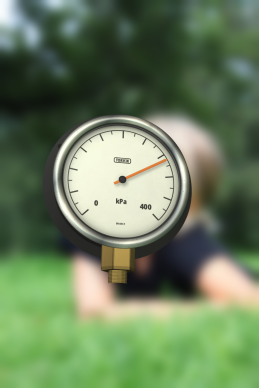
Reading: 290 kPa
